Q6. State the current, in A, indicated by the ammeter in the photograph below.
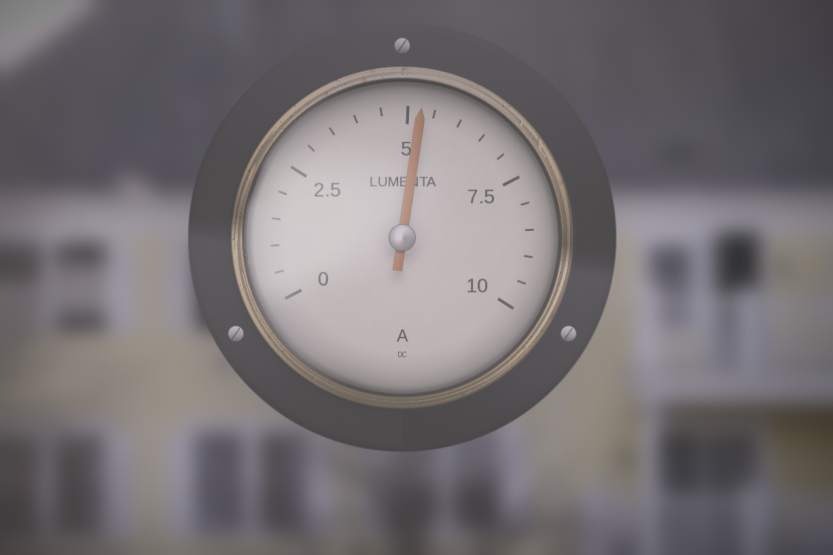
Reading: 5.25 A
